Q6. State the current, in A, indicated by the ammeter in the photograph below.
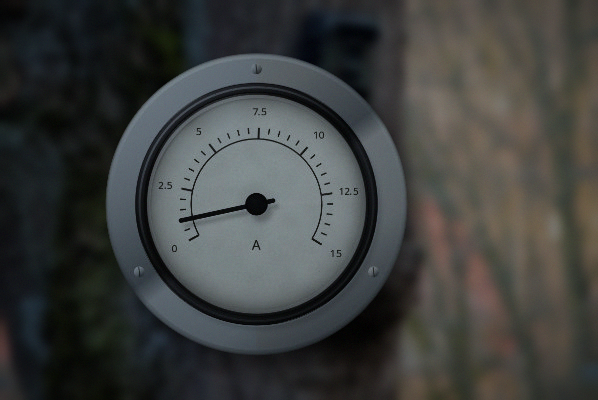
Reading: 1 A
